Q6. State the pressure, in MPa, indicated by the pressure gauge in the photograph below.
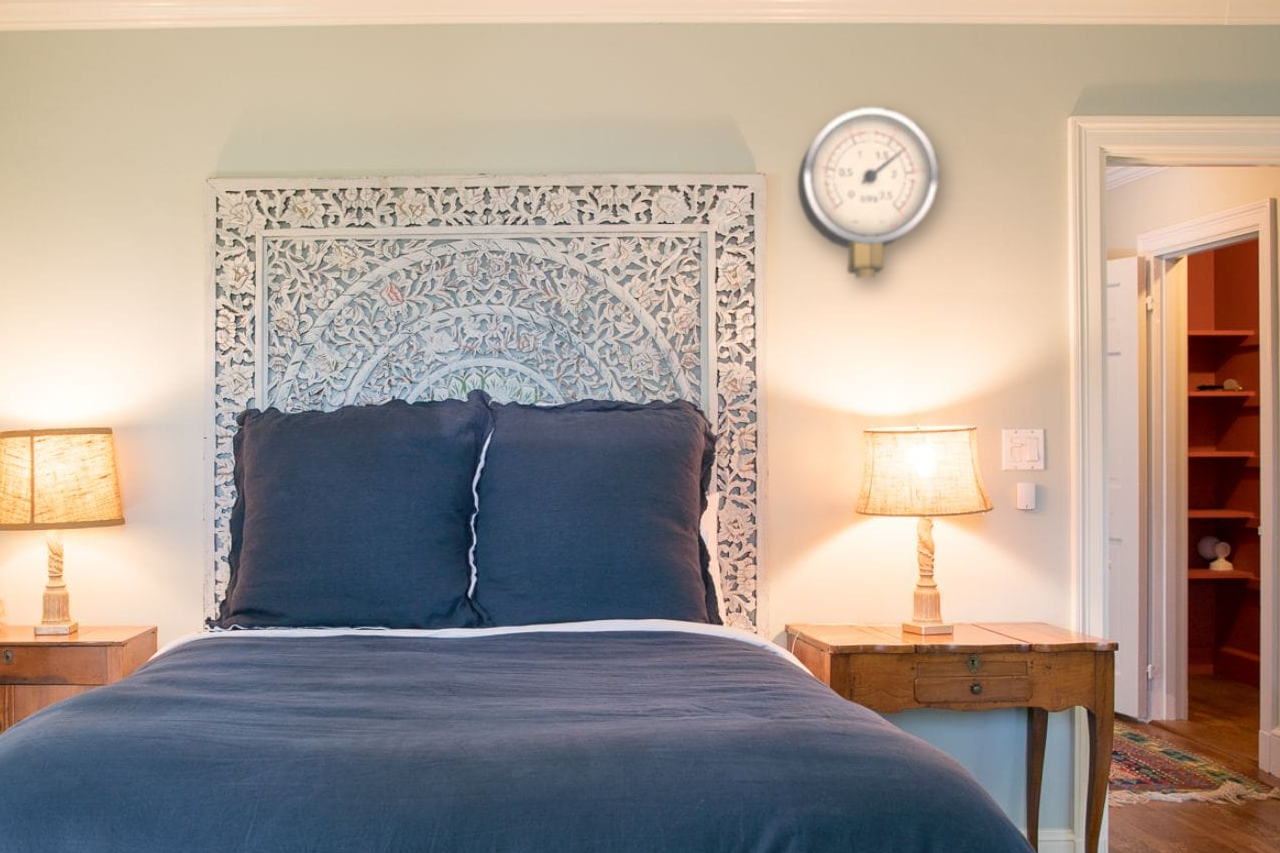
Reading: 1.7 MPa
